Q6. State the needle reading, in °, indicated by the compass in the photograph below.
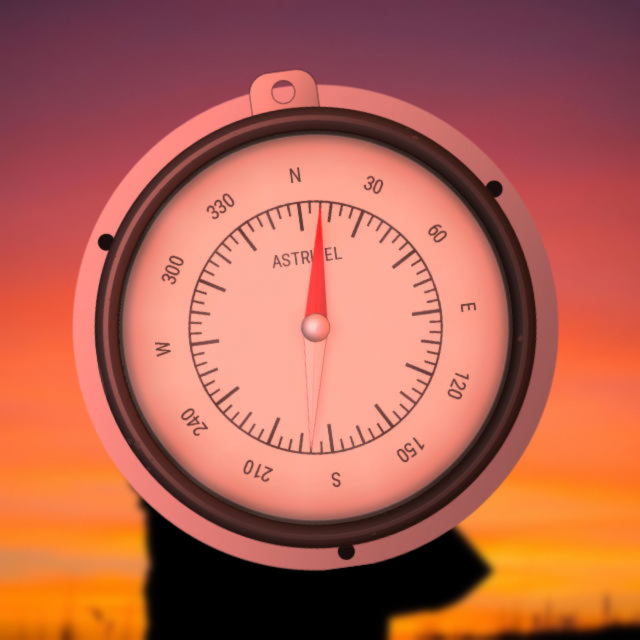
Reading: 10 °
